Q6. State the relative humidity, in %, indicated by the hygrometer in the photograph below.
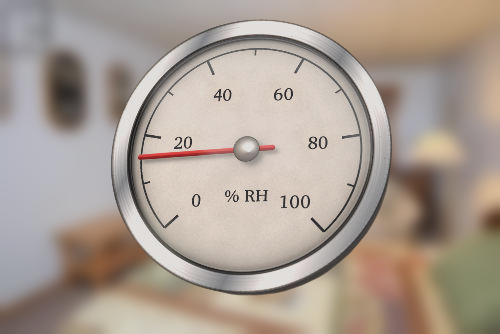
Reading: 15 %
